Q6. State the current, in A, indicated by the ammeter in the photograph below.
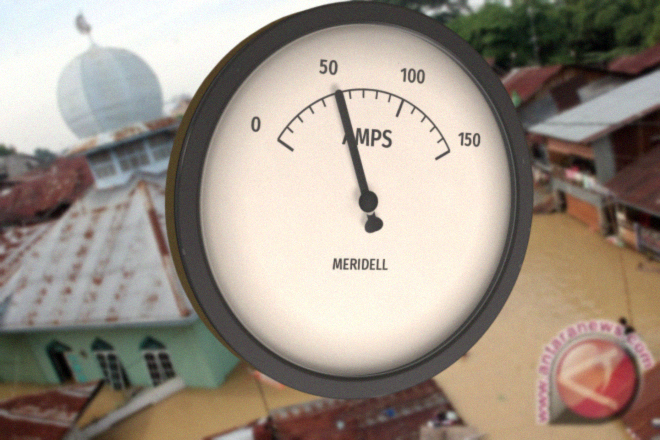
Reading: 50 A
